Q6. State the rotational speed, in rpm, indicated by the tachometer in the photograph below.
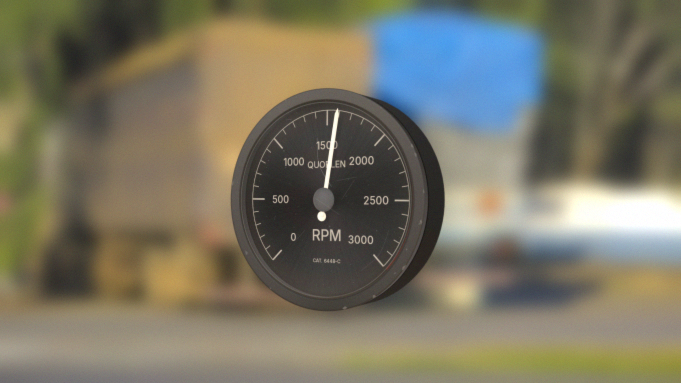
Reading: 1600 rpm
